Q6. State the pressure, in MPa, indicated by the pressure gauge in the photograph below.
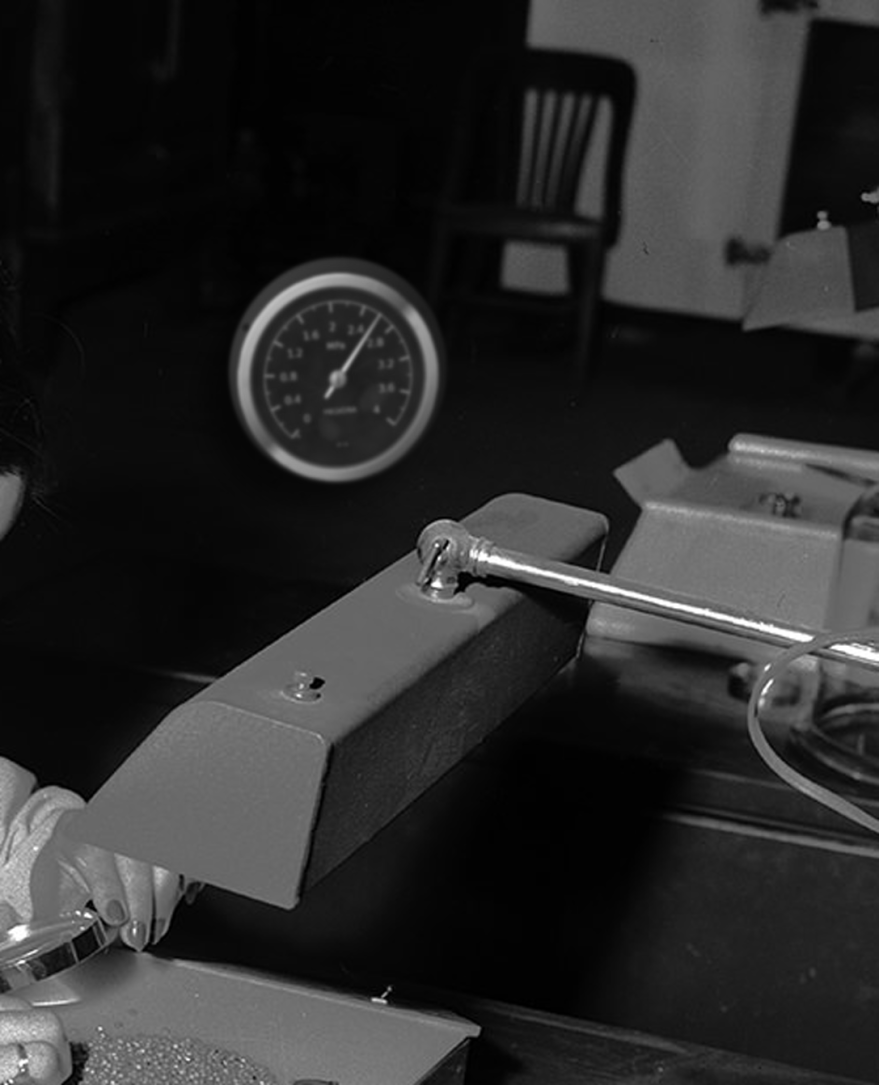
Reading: 2.6 MPa
